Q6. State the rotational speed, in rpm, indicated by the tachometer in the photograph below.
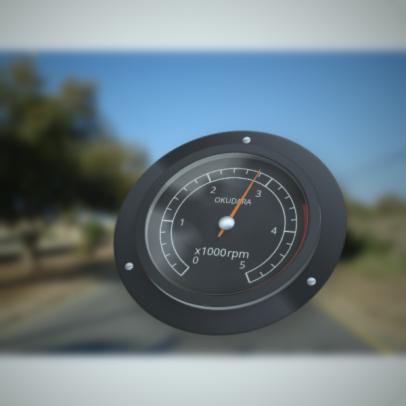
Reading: 2800 rpm
